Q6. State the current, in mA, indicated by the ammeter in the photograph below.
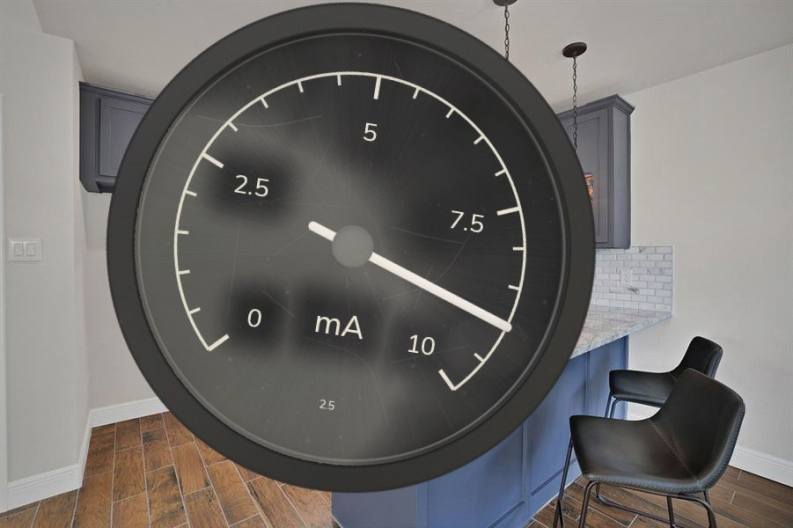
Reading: 9 mA
